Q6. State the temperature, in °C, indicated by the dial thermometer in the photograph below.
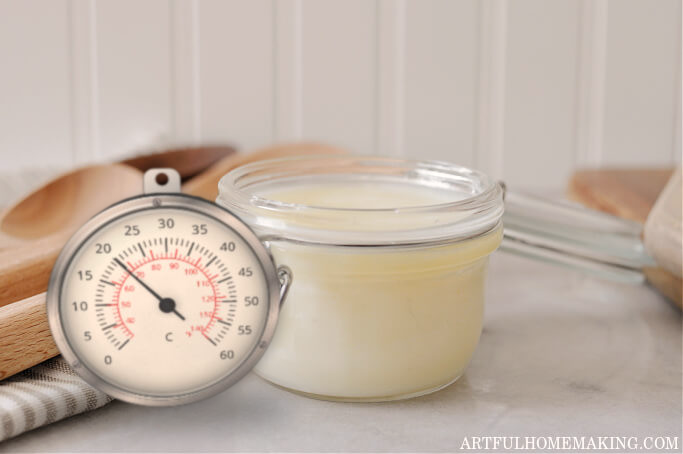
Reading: 20 °C
